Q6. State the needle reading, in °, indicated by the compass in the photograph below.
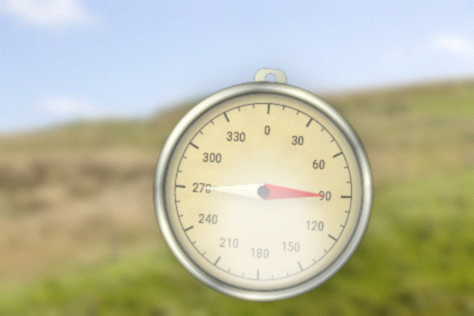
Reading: 90 °
